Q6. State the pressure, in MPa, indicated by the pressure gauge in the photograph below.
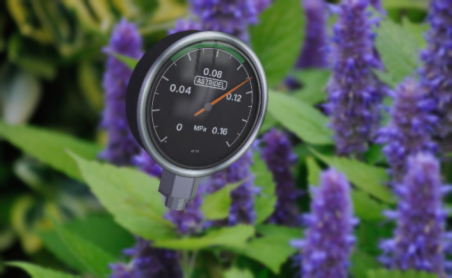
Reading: 0.11 MPa
